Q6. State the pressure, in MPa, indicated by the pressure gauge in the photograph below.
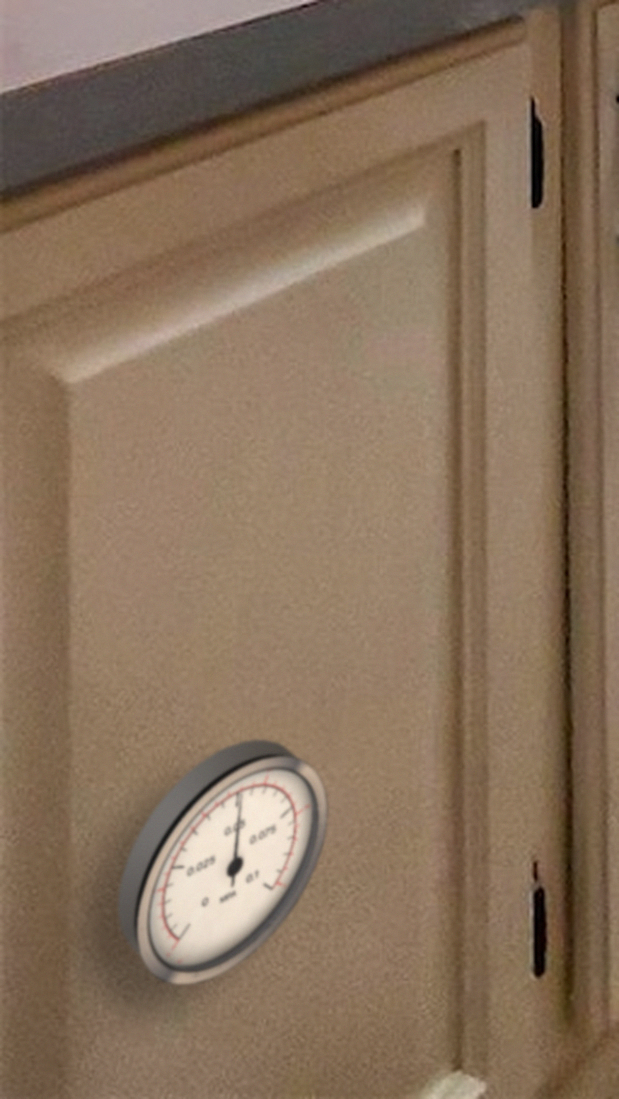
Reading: 0.05 MPa
